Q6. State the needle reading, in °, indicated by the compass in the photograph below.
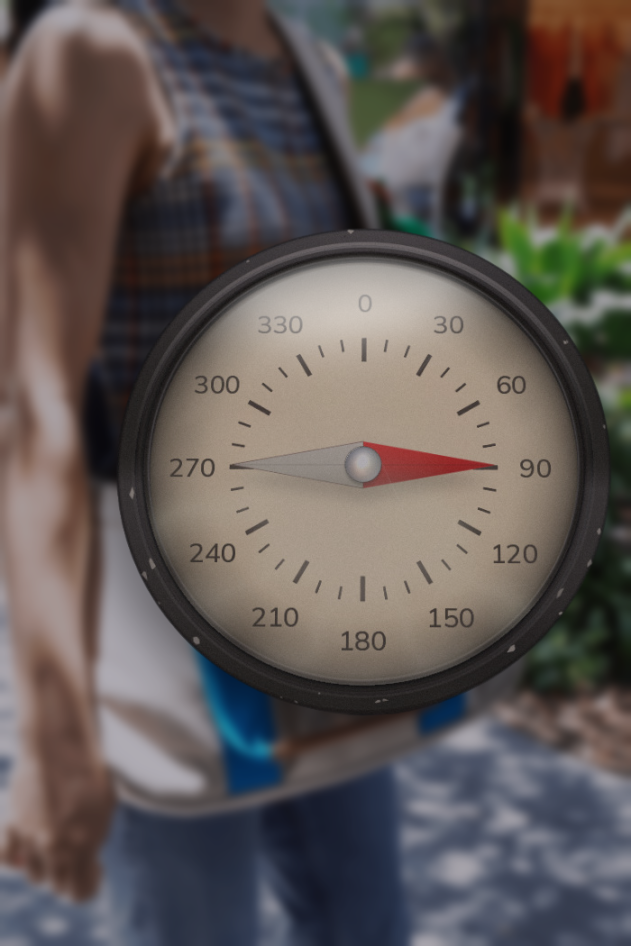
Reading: 90 °
